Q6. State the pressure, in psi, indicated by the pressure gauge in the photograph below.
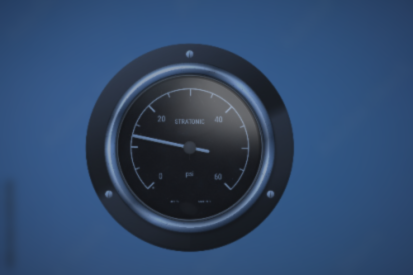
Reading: 12.5 psi
